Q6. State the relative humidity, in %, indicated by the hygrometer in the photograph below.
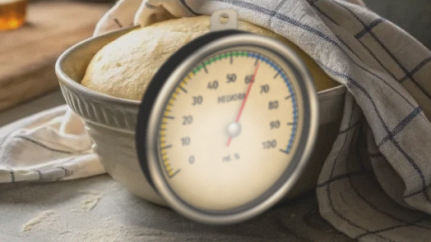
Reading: 60 %
